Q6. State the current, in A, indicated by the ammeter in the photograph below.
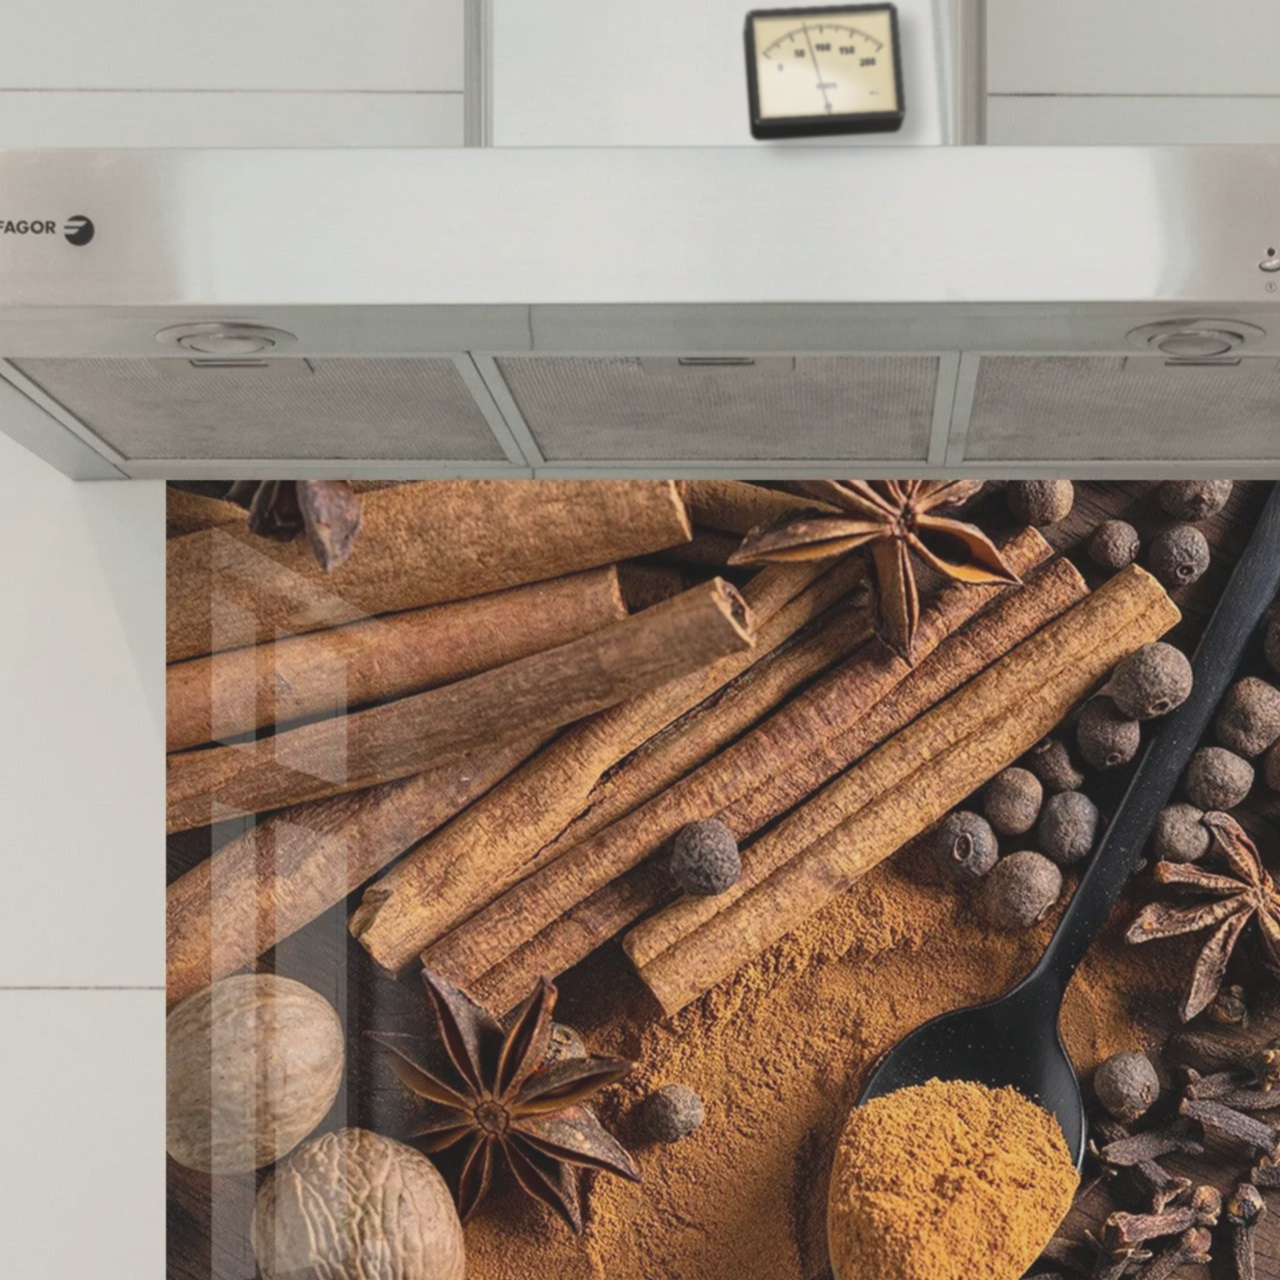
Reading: 75 A
